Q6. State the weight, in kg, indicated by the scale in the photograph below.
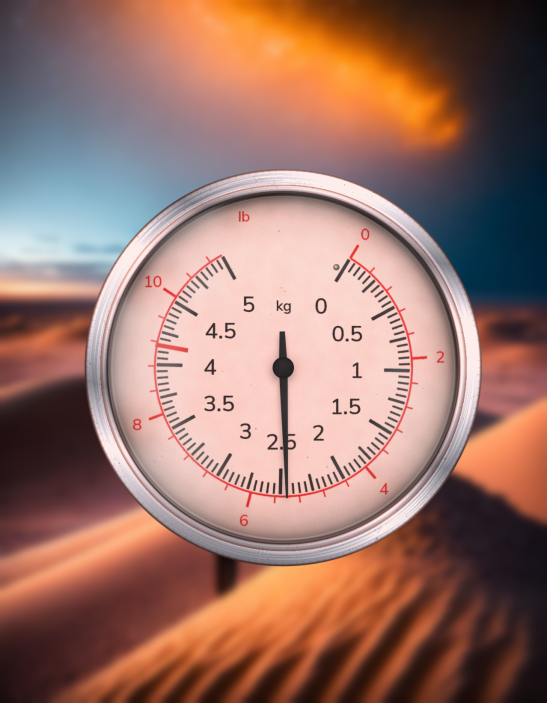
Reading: 2.45 kg
